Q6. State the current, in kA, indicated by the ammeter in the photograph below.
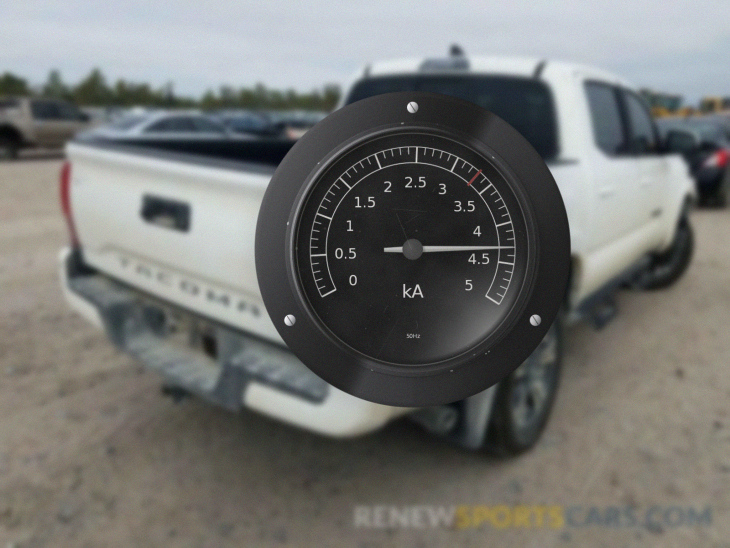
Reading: 4.3 kA
